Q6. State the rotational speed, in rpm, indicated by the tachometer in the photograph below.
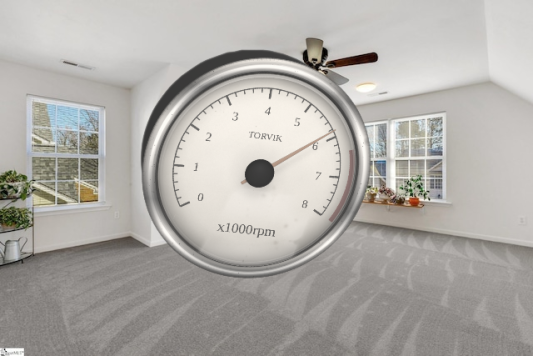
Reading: 5800 rpm
